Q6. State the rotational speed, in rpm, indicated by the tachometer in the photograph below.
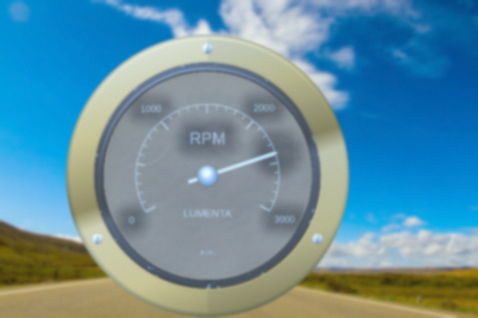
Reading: 2400 rpm
